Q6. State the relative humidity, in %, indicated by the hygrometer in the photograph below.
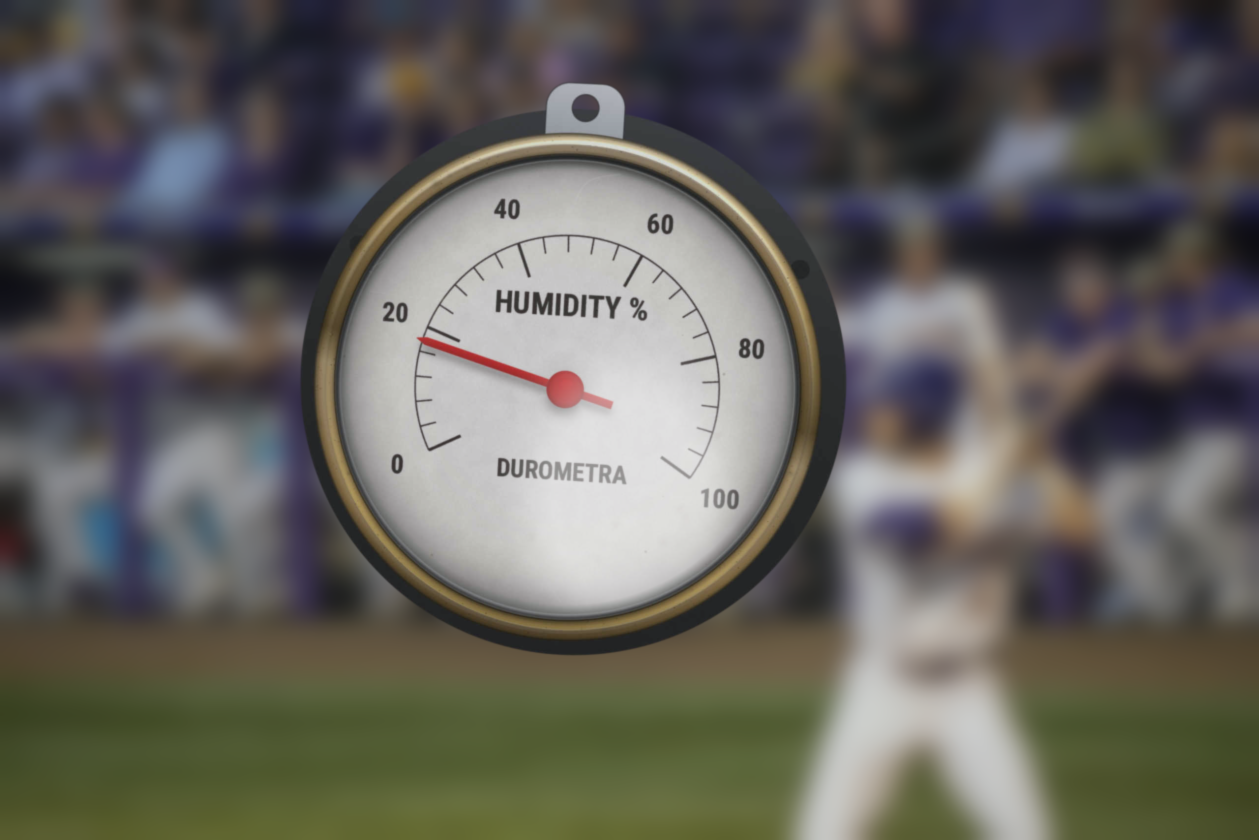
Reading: 18 %
